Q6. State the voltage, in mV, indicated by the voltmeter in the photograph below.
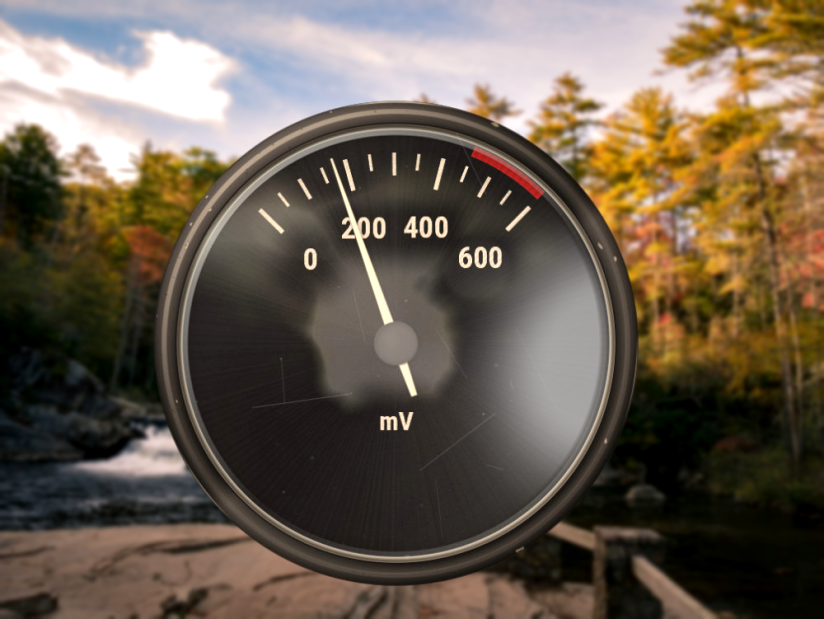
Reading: 175 mV
